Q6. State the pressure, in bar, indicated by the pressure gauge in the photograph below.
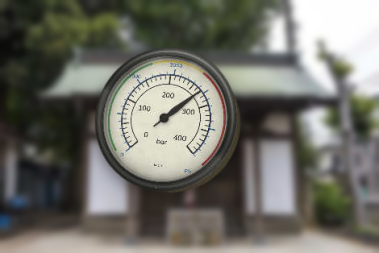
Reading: 270 bar
